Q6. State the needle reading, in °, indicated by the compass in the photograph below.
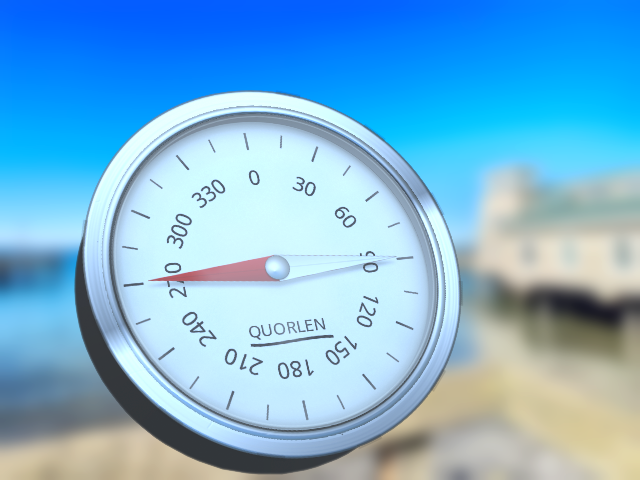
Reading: 270 °
